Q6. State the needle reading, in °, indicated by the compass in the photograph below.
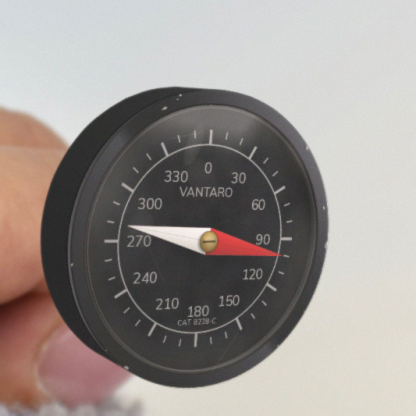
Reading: 100 °
